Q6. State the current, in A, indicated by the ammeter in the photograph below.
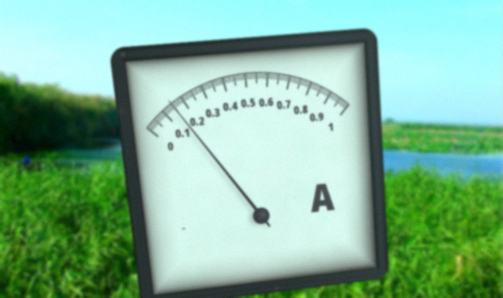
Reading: 0.15 A
